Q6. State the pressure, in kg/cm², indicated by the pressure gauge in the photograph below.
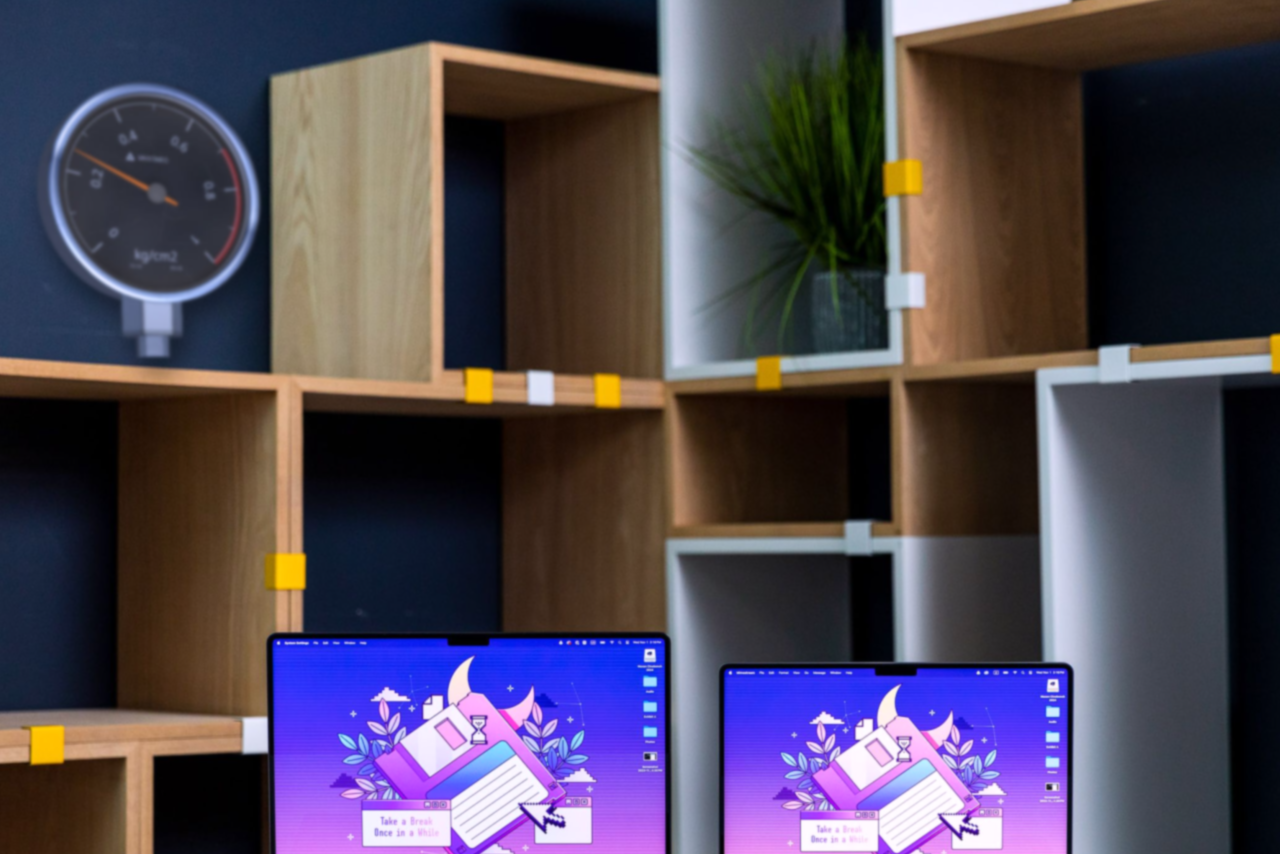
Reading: 0.25 kg/cm²
